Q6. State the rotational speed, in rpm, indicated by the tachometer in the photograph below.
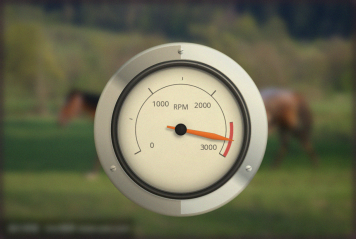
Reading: 2750 rpm
